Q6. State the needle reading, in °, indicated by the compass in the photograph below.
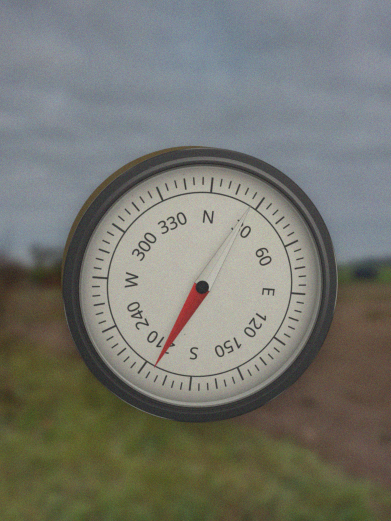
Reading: 205 °
